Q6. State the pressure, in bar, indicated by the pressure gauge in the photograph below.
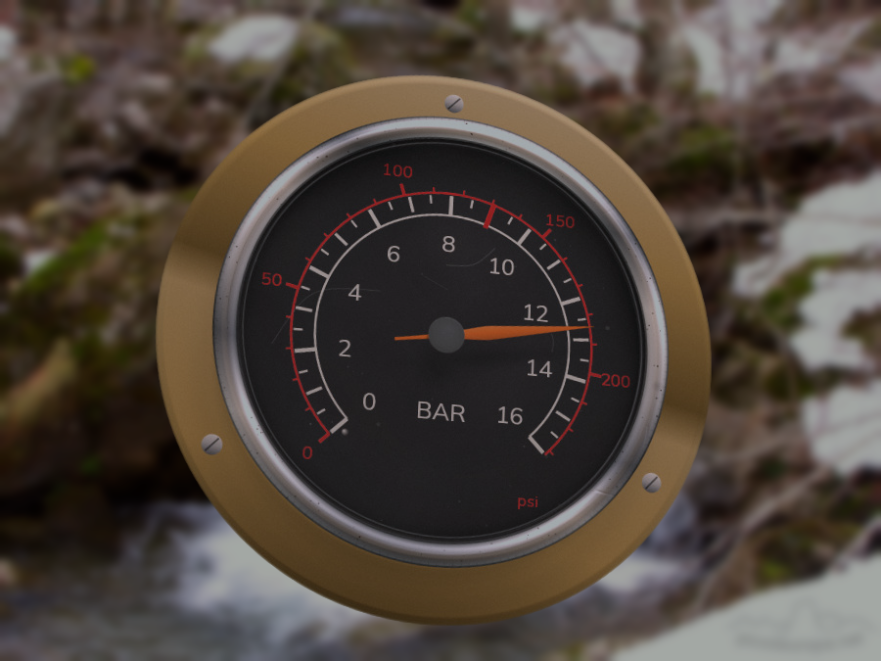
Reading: 12.75 bar
